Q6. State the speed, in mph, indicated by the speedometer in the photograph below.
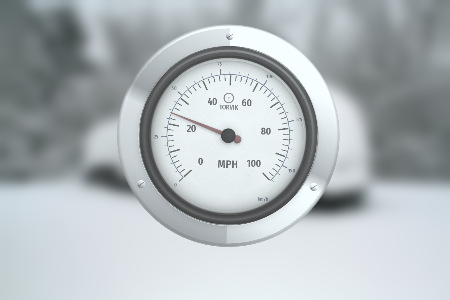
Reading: 24 mph
